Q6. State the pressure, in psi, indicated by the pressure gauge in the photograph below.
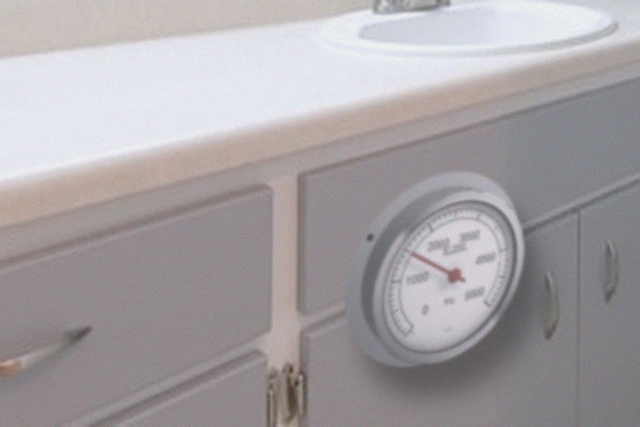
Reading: 1500 psi
